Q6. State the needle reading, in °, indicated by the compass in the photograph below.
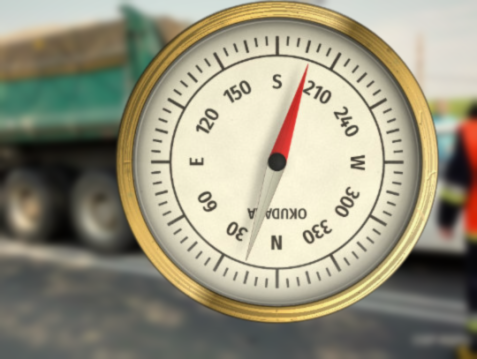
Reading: 197.5 °
